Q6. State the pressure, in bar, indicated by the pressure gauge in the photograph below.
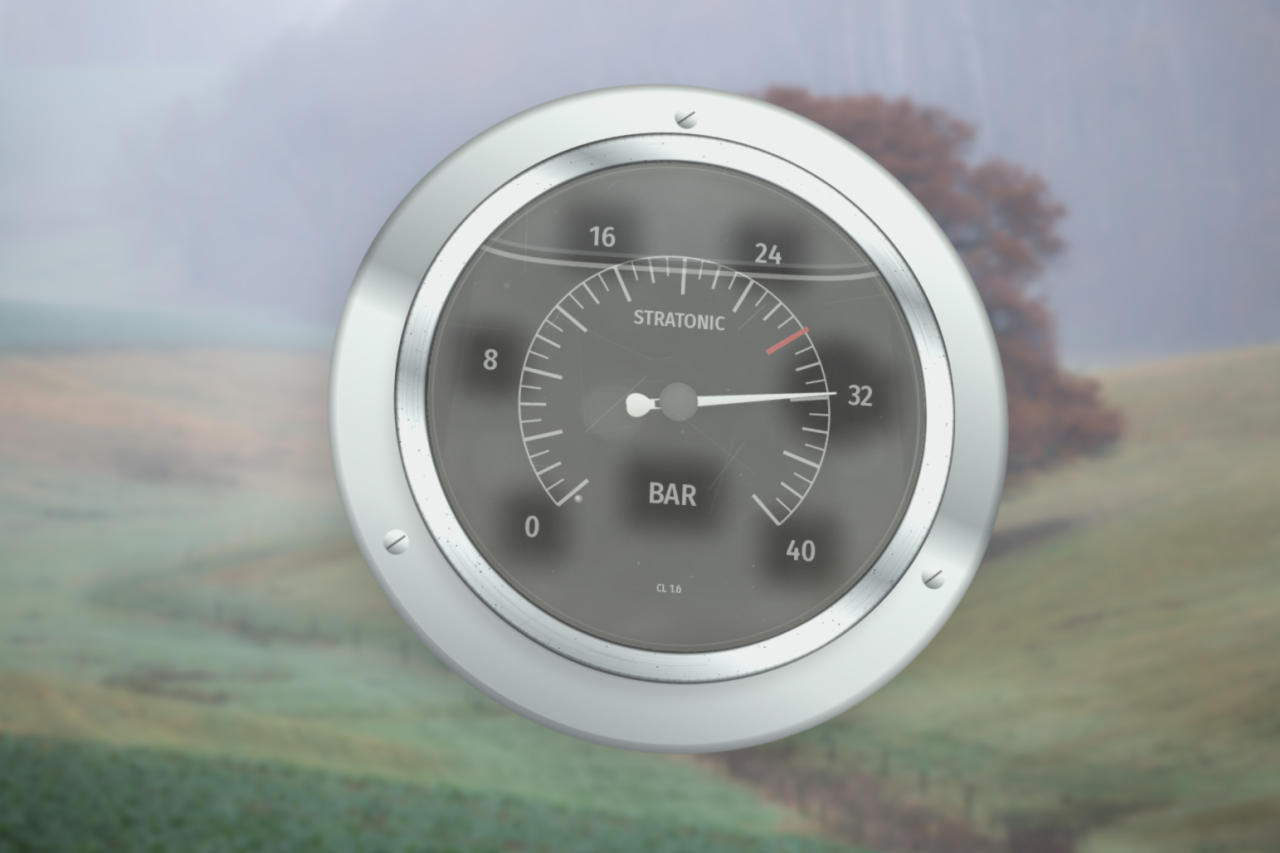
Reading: 32 bar
